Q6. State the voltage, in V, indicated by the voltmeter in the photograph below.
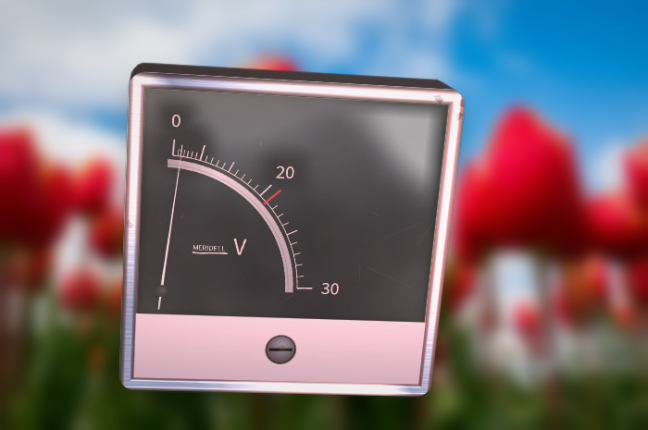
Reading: 5 V
